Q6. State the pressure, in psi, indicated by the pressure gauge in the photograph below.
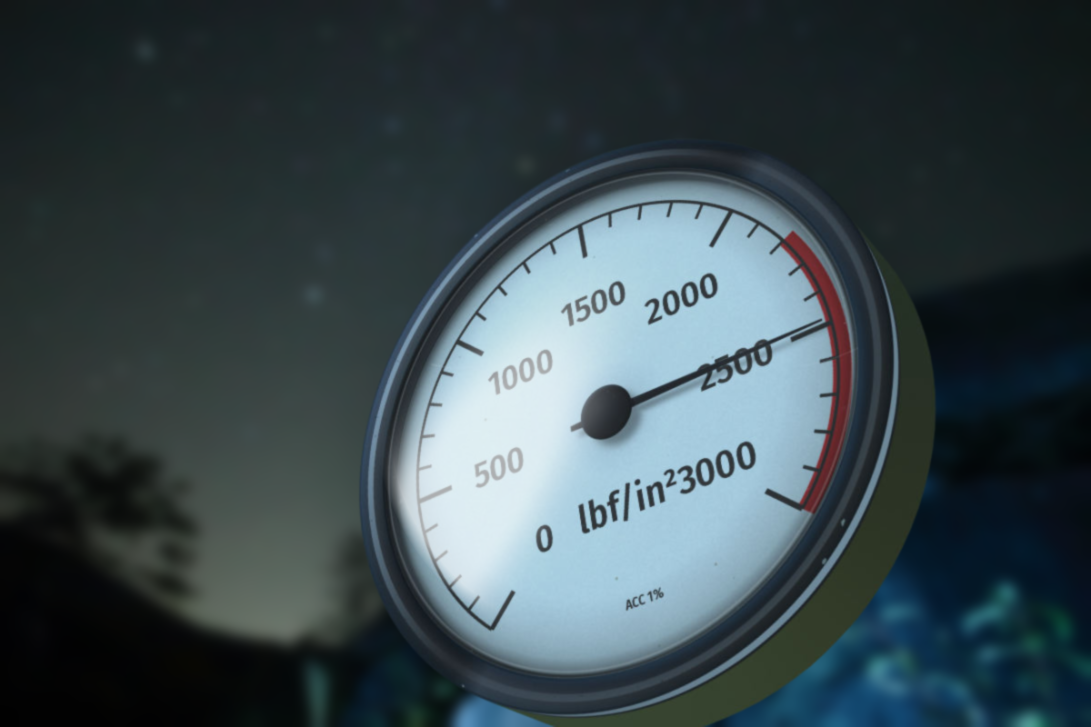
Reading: 2500 psi
